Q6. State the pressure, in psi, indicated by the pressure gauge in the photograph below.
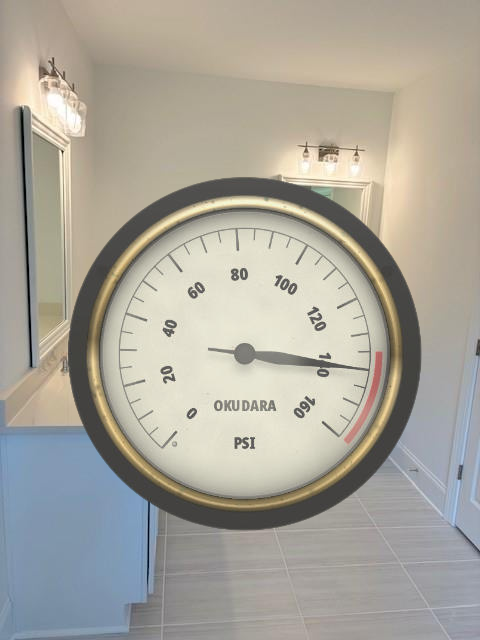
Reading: 140 psi
